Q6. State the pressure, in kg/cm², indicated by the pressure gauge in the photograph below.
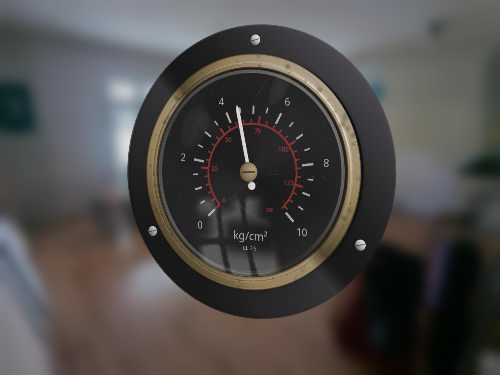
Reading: 4.5 kg/cm²
